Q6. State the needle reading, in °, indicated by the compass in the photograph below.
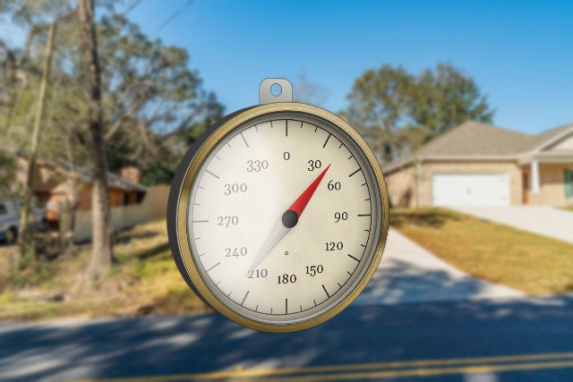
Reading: 40 °
